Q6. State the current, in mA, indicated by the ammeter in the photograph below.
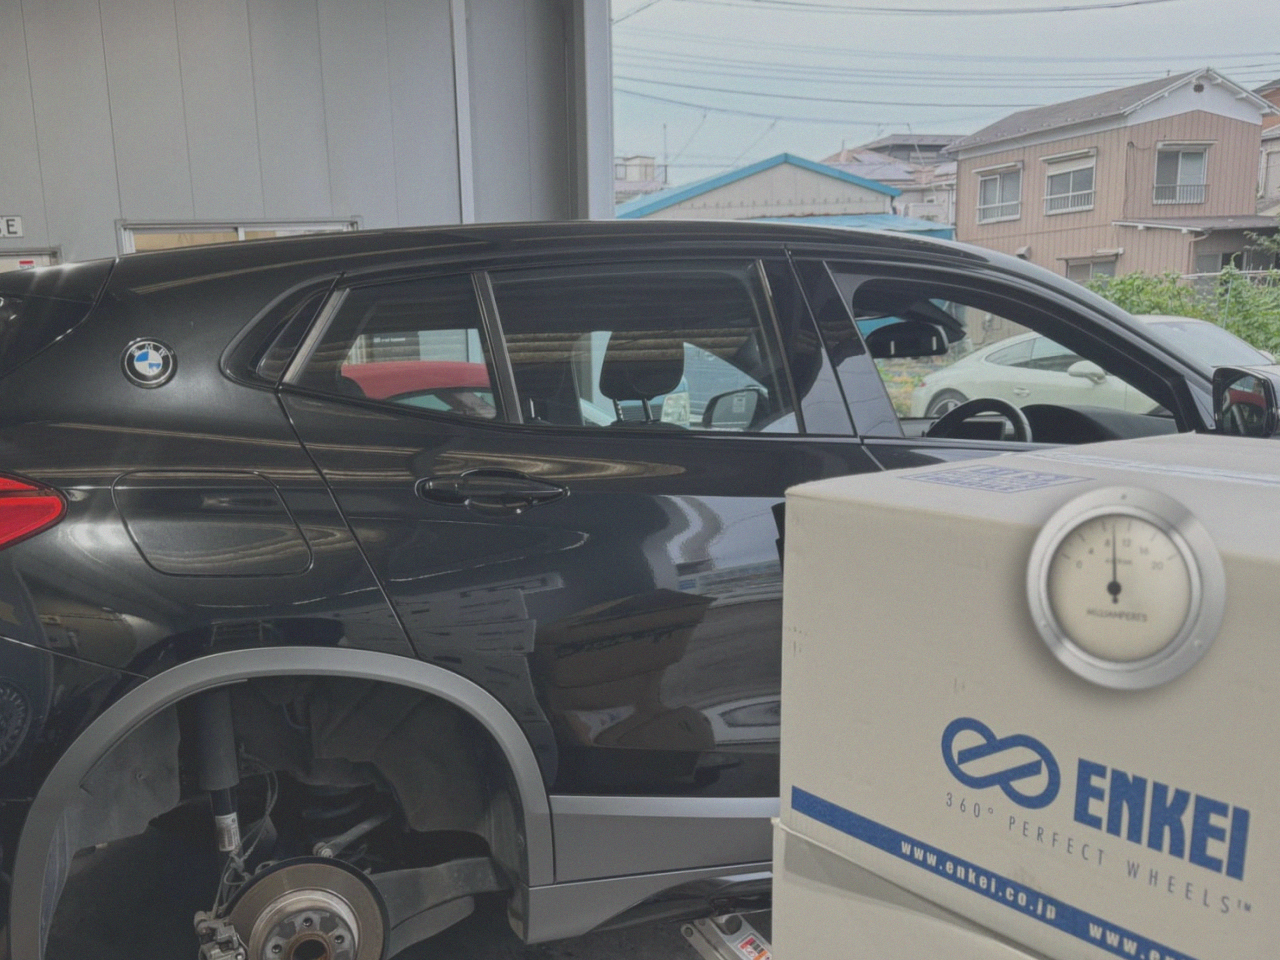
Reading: 10 mA
